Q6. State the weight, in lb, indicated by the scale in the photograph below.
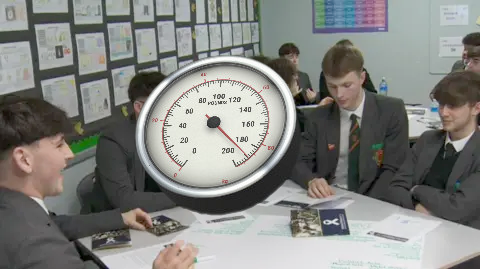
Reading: 190 lb
